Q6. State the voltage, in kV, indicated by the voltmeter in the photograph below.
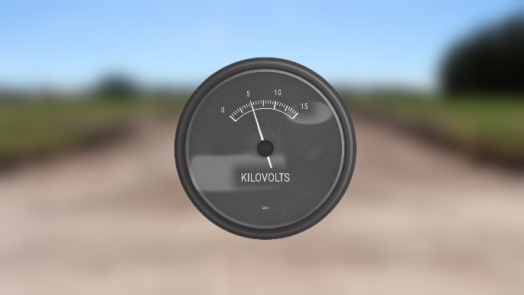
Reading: 5 kV
